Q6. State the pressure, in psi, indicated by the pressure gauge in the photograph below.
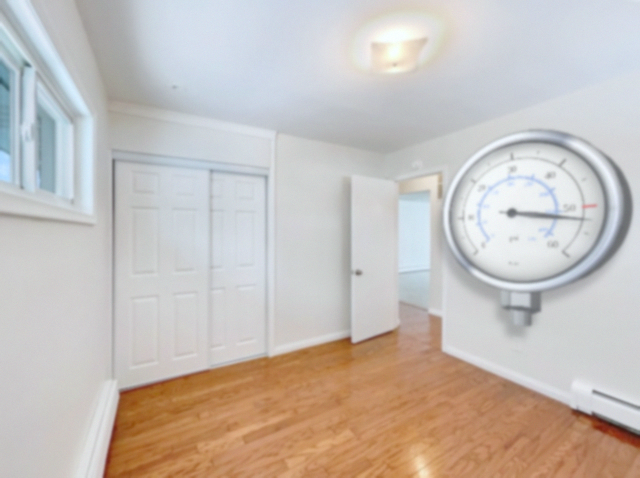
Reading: 52.5 psi
